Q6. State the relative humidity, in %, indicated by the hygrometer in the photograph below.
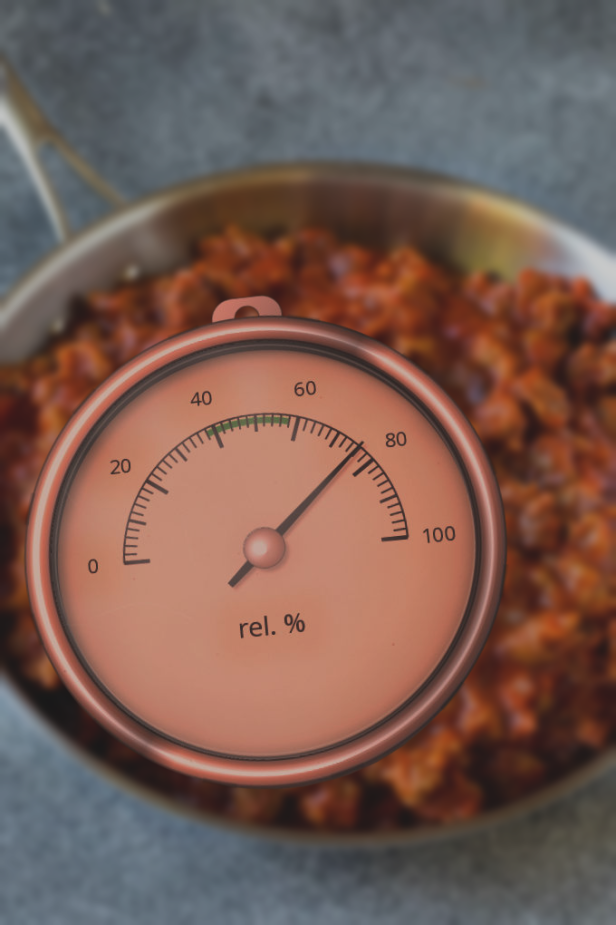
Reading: 76 %
